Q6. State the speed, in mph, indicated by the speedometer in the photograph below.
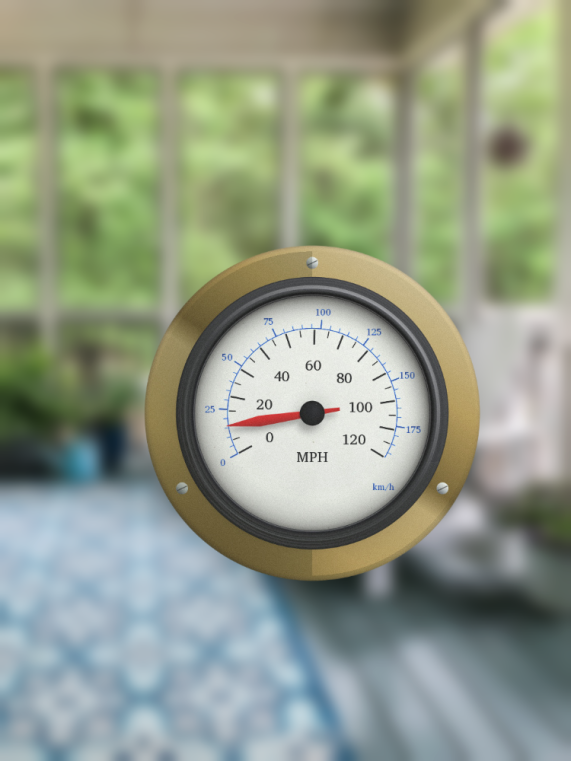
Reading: 10 mph
